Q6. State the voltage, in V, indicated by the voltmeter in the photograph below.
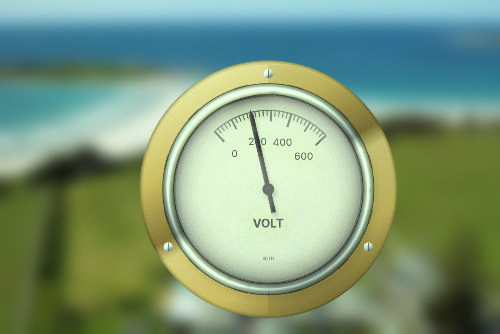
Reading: 200 V
